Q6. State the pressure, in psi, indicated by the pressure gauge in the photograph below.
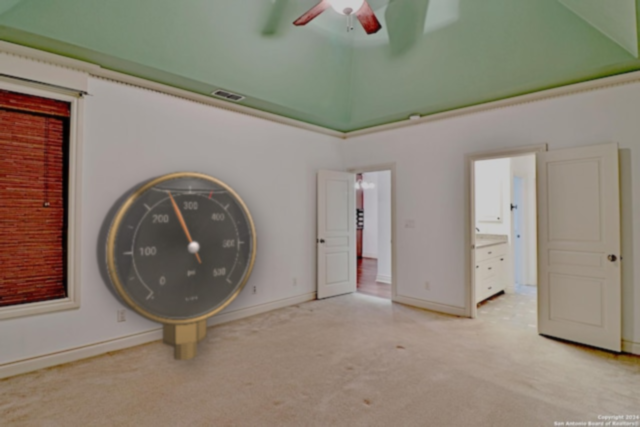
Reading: 250 psi
